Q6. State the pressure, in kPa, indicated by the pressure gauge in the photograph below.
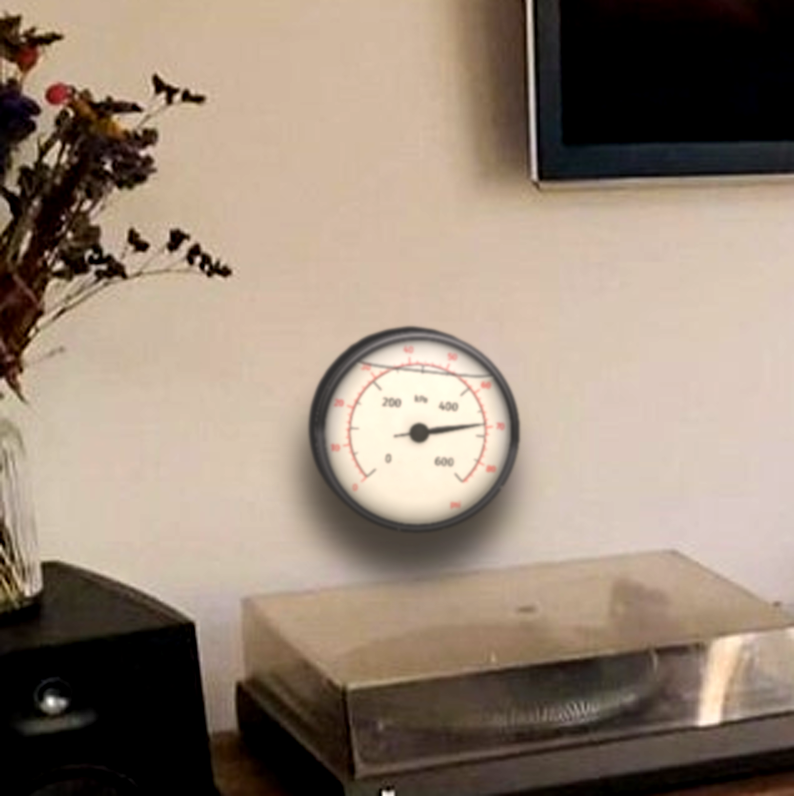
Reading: 475 kPa
